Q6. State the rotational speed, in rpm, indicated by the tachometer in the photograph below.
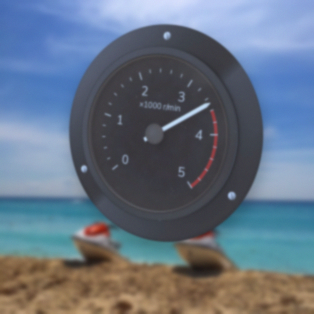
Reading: 3500 rpm
